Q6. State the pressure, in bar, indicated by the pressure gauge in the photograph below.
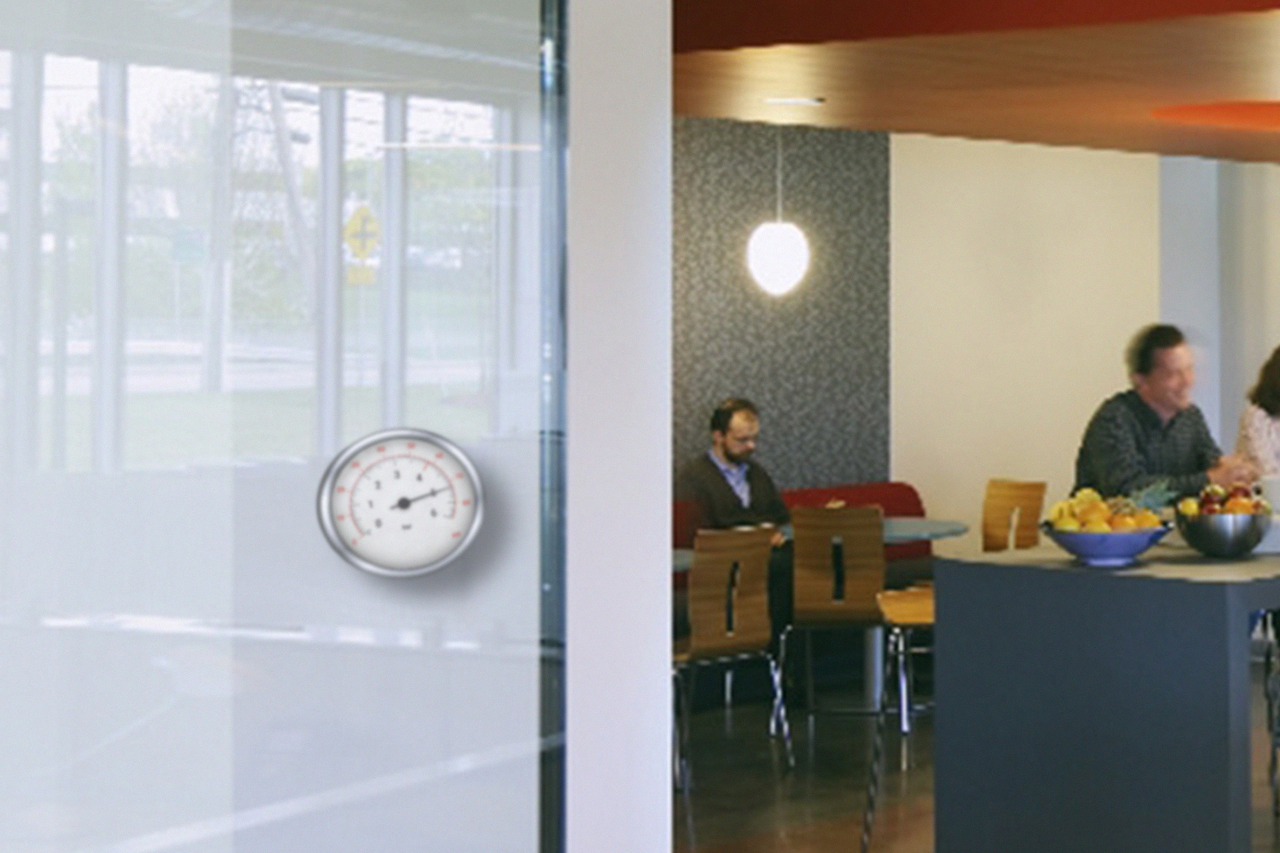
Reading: 5 bar
